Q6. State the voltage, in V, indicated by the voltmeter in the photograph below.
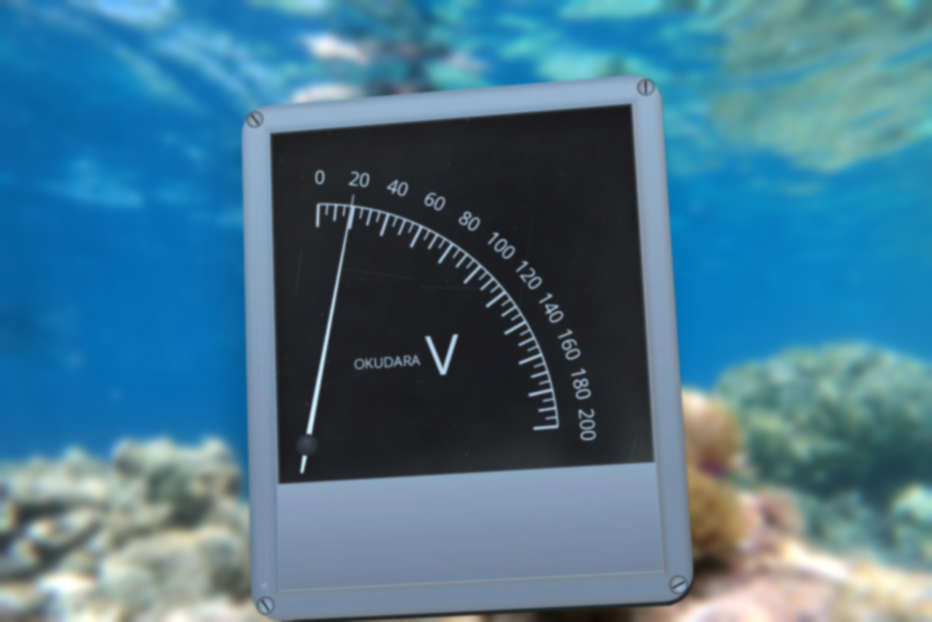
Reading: 20 V
